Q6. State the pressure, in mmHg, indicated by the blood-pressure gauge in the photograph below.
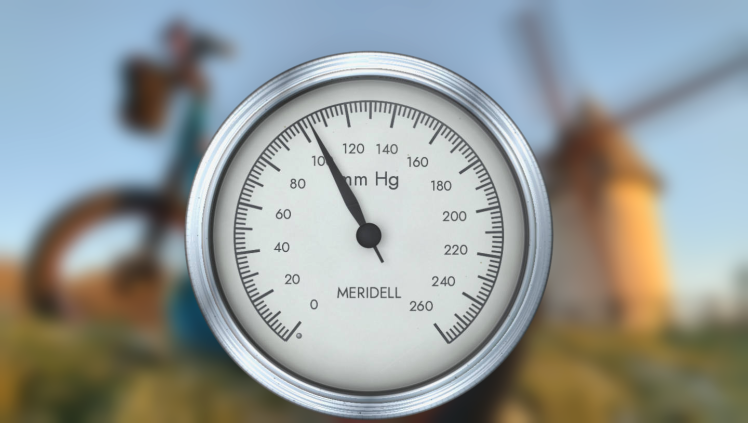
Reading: 104 mmHg
